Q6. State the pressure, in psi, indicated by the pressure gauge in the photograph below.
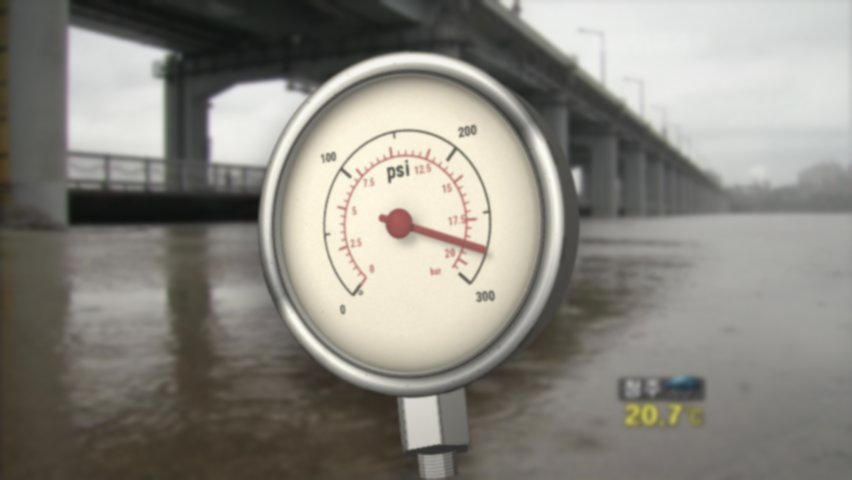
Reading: 275 psi
